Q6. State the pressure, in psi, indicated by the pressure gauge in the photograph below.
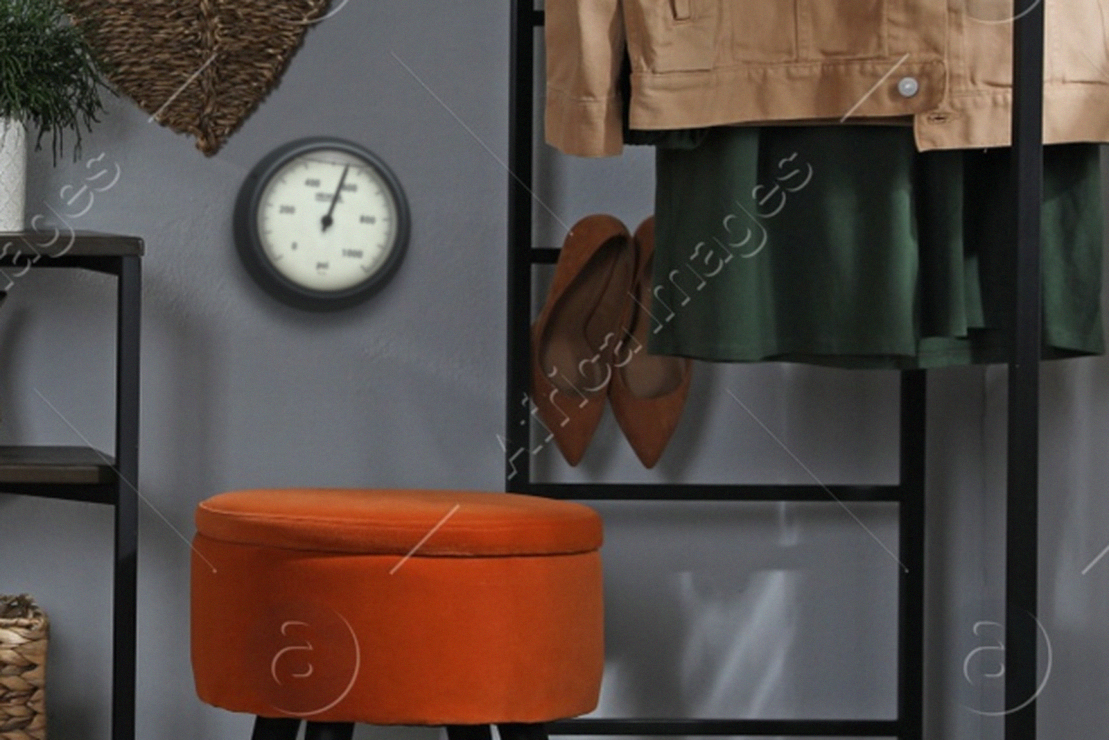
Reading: 550 psi
